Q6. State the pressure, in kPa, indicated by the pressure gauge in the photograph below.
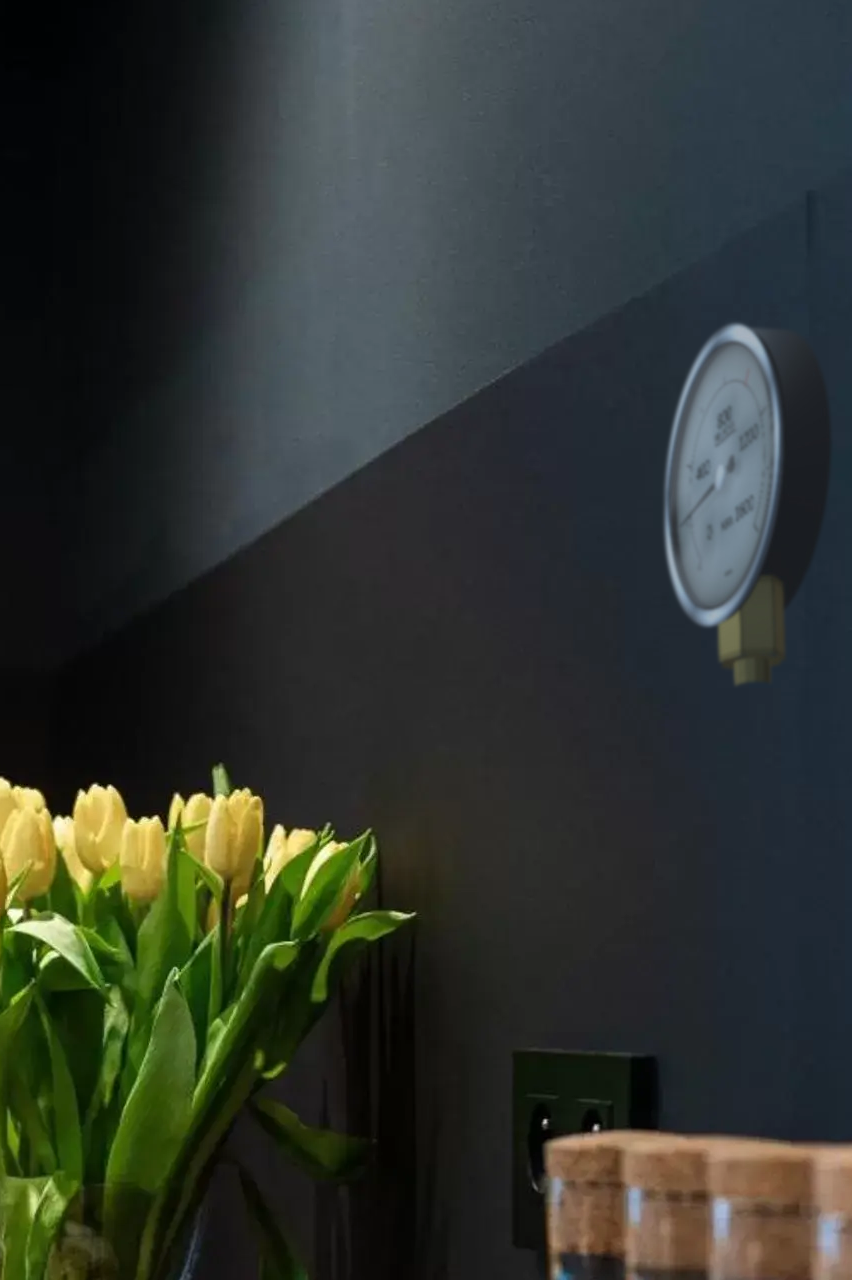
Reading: 200 kPa
